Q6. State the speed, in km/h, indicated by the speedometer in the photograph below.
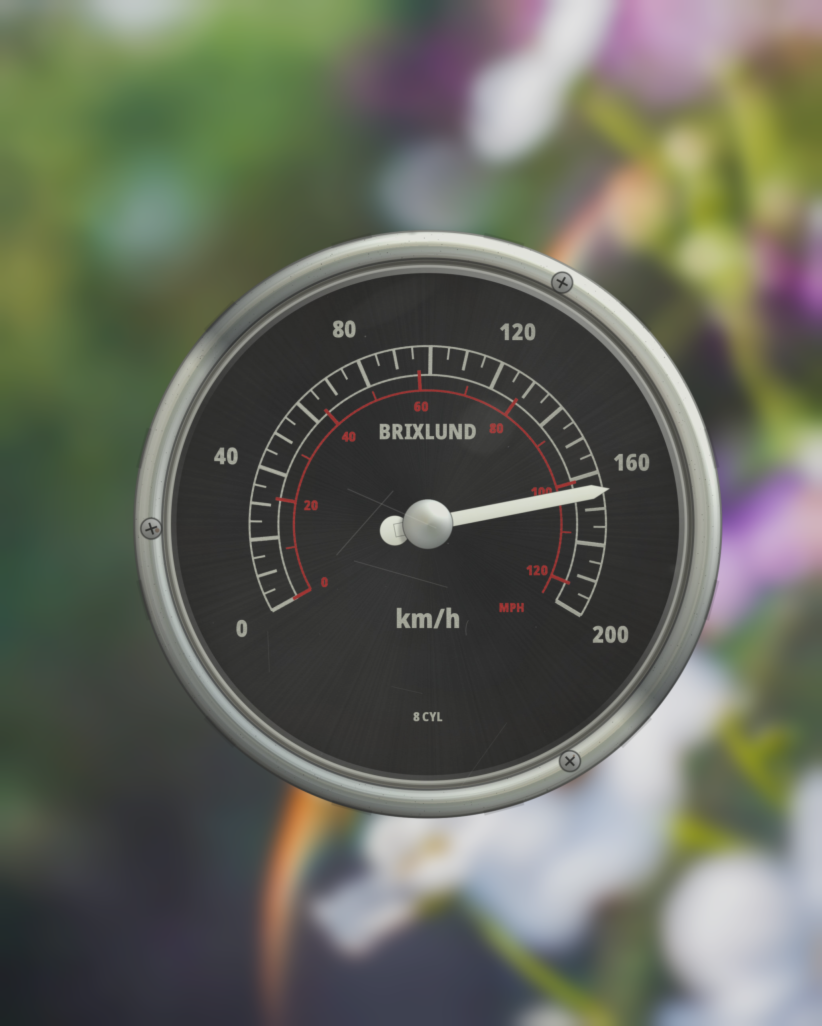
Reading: 165 km/h
